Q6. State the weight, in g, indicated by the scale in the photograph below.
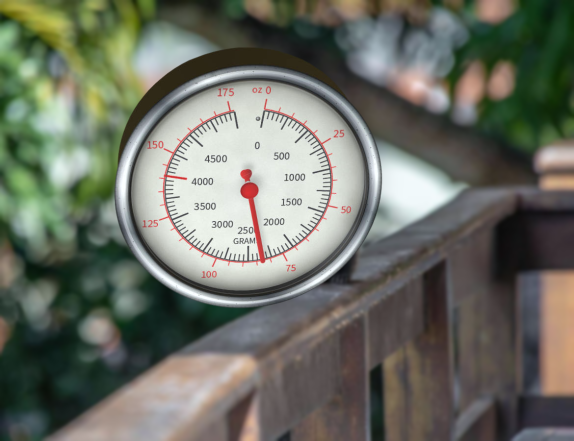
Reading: 2350 g
